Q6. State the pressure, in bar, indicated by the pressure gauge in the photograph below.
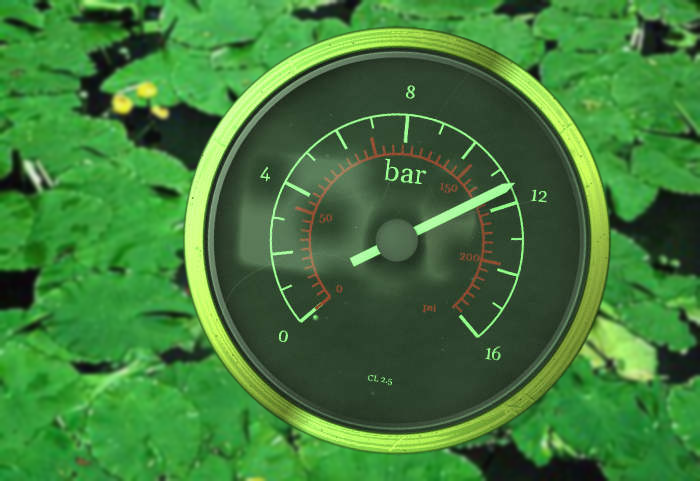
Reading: 11.5 bar
